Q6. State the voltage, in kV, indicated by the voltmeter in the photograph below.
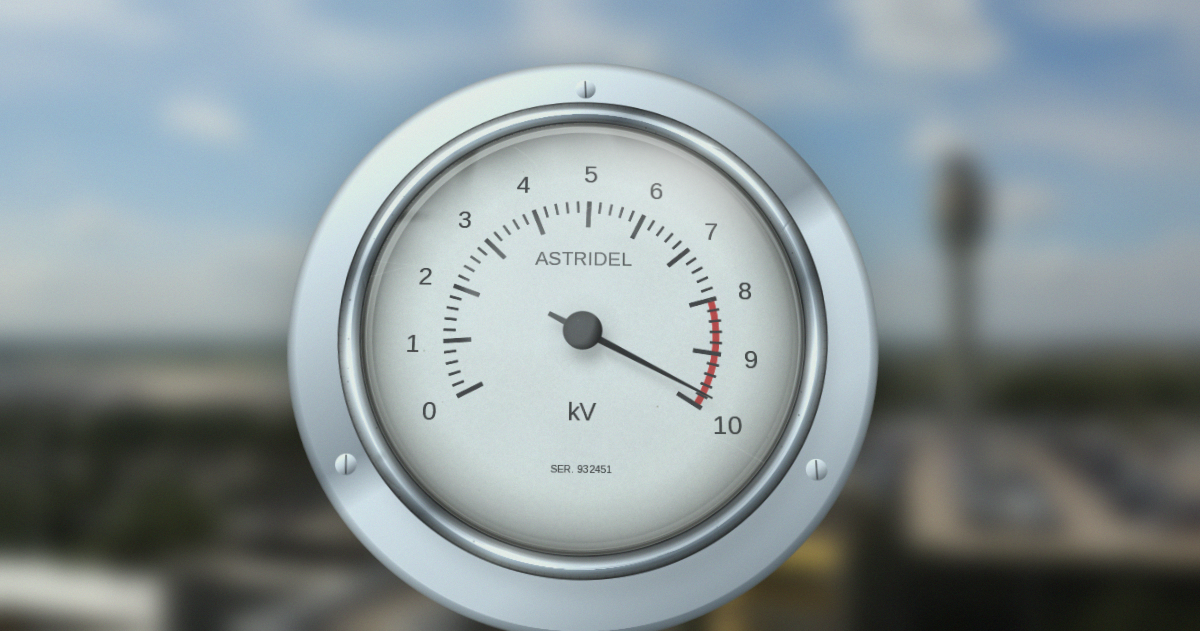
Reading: 9.8 kV
